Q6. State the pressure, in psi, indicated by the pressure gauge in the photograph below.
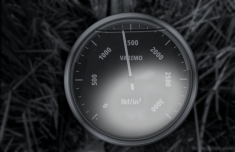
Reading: 1400 psi
